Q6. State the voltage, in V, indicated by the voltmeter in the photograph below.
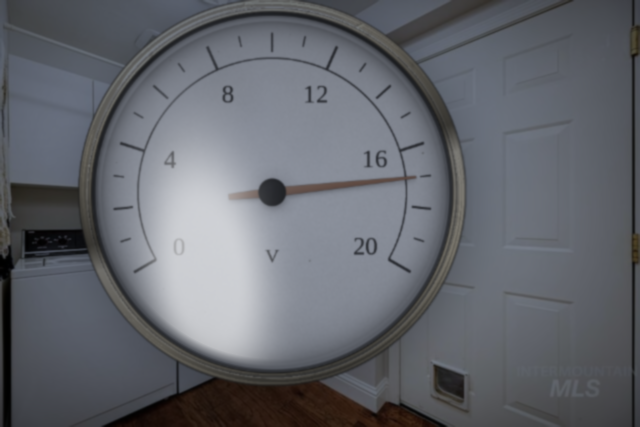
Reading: 17 V
